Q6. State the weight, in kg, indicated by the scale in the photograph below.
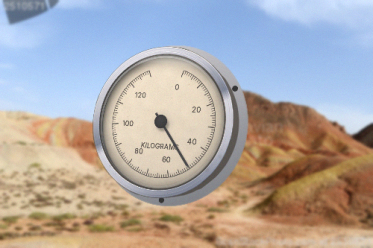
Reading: 50 kg
